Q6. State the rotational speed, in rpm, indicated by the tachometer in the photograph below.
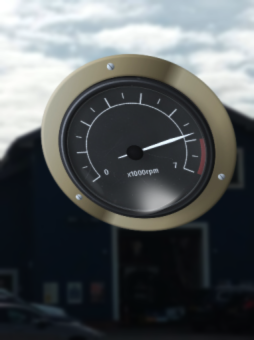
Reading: 5750 rpm
